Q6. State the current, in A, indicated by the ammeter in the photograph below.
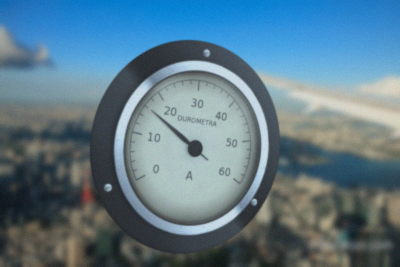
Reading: 16 A
